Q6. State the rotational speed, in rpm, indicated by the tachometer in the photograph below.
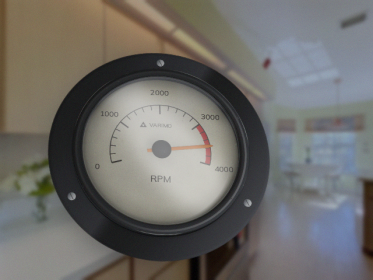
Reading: 3600 rpm
